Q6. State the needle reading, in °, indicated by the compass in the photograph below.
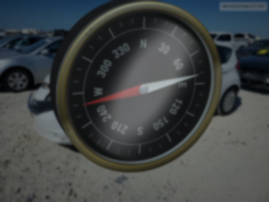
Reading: 260 °
